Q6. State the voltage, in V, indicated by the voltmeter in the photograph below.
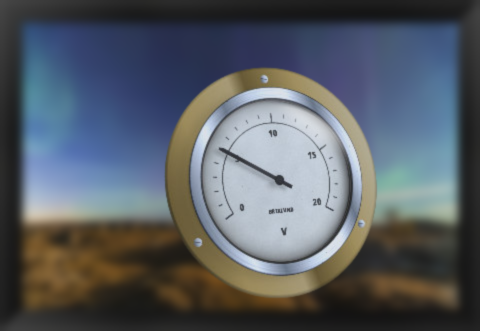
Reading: 5 V
